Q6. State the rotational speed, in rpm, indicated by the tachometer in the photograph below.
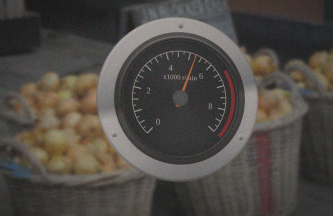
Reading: 5250 rpm
